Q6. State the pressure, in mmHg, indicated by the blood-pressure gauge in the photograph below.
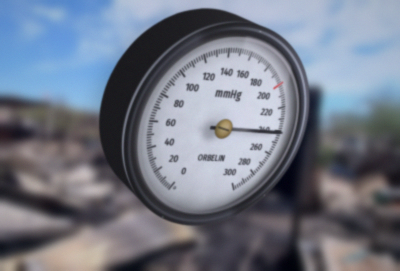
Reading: 240 mmHg
